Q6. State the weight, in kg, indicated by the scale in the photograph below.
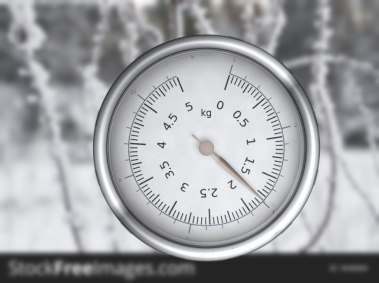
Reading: 1.8 kg
